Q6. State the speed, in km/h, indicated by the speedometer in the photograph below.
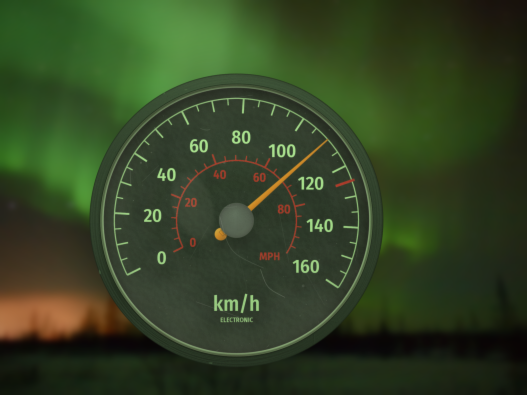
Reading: 110 km/h
